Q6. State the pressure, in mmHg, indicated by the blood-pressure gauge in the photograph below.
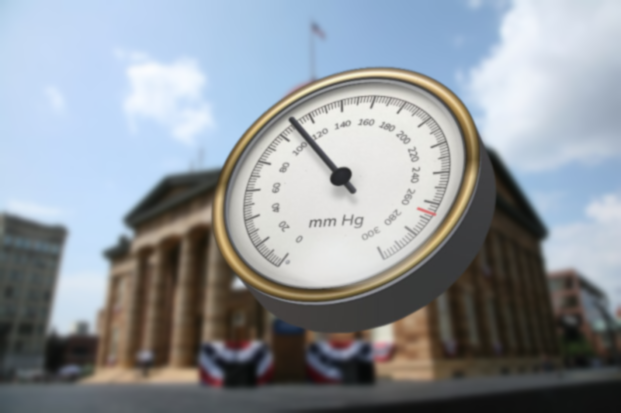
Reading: 110 mmHg
